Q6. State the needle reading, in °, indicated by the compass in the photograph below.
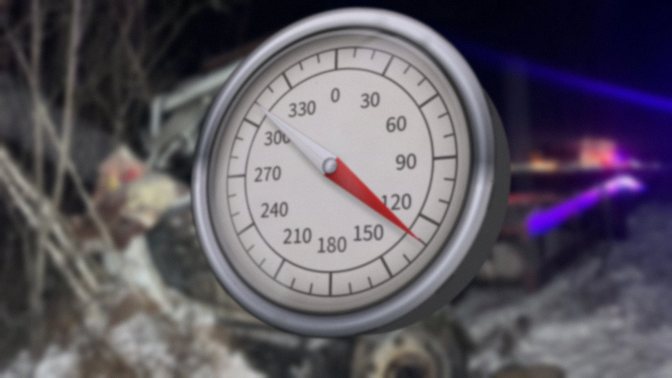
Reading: 130 °
